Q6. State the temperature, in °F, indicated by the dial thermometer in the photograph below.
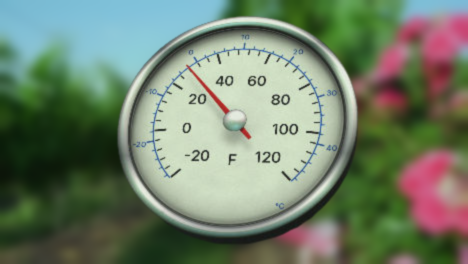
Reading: 28 °F
